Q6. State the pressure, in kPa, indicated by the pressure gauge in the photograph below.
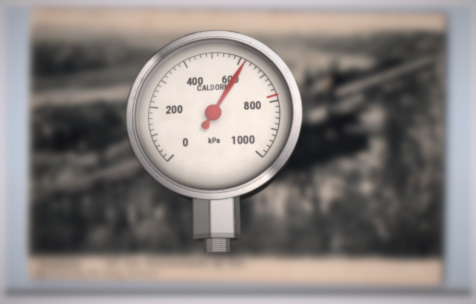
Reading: 620 kPa
